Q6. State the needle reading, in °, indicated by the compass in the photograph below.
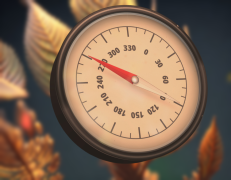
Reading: 270 °
